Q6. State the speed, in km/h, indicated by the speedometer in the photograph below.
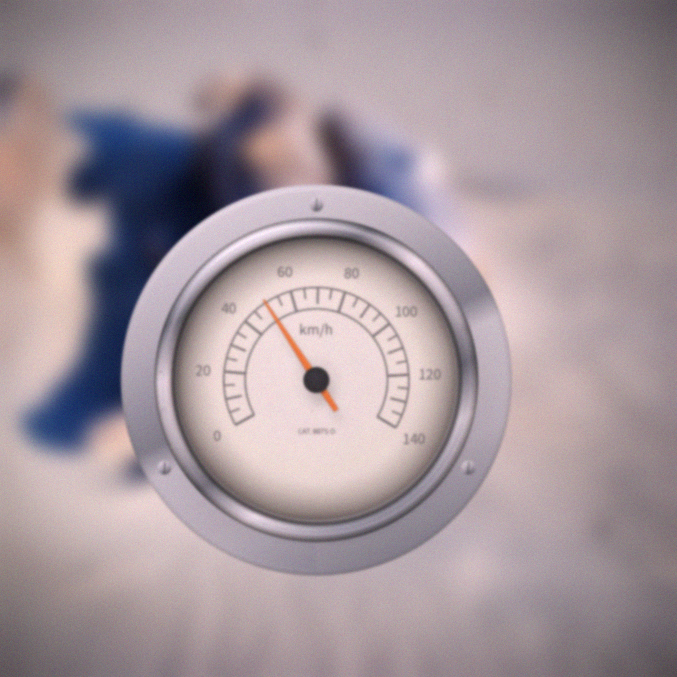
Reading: 50 km/h
